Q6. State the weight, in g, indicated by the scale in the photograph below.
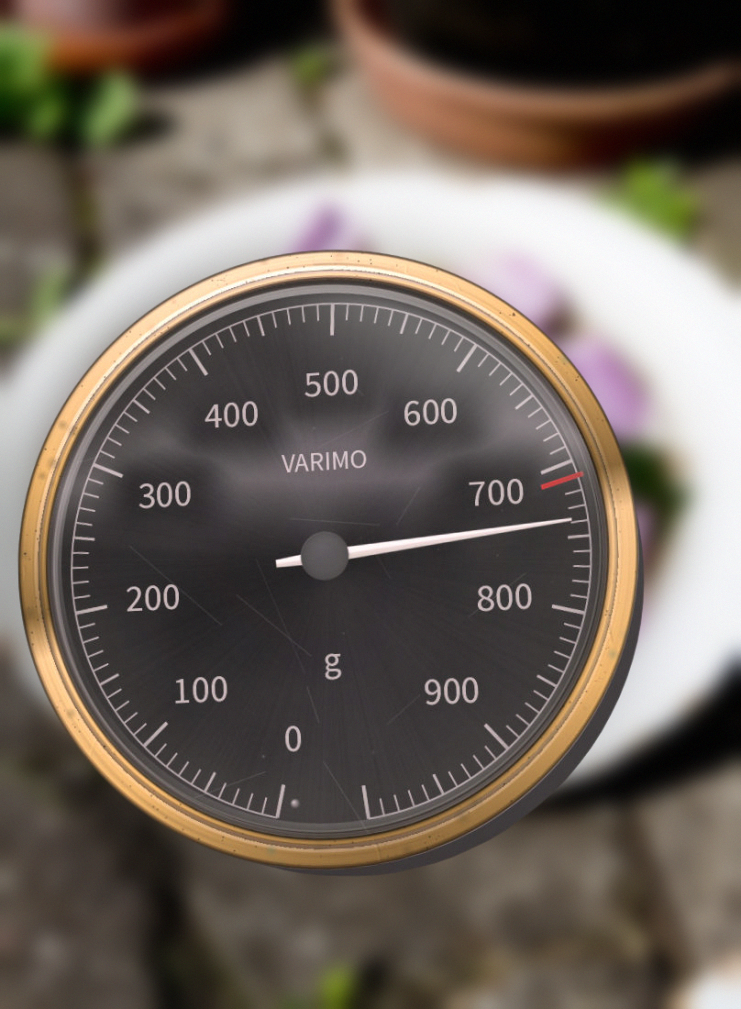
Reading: 740 g
